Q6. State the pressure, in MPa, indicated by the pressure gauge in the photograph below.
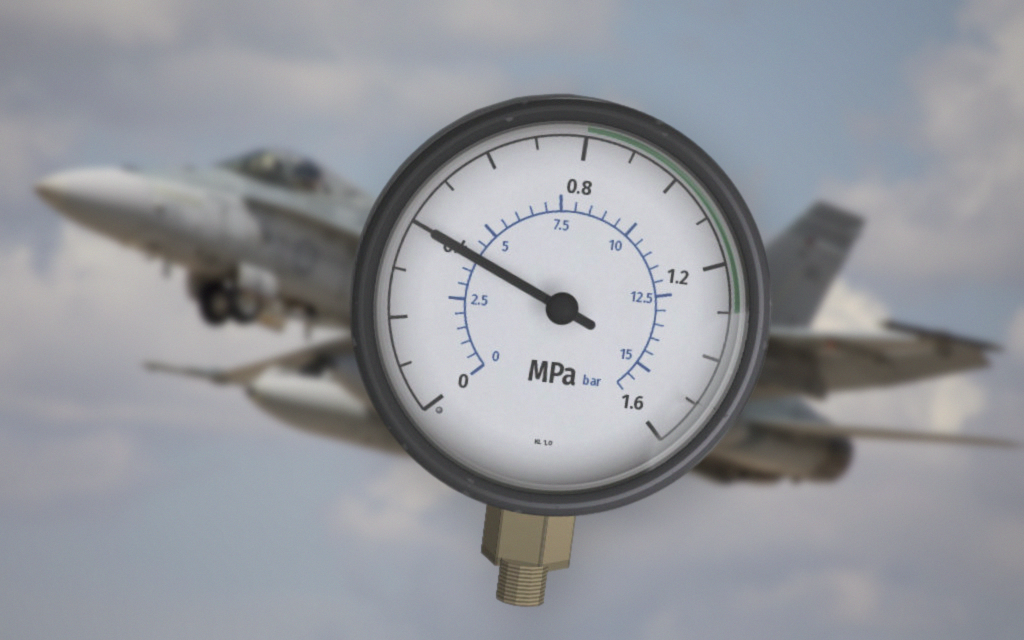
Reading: 0.4 MPa
